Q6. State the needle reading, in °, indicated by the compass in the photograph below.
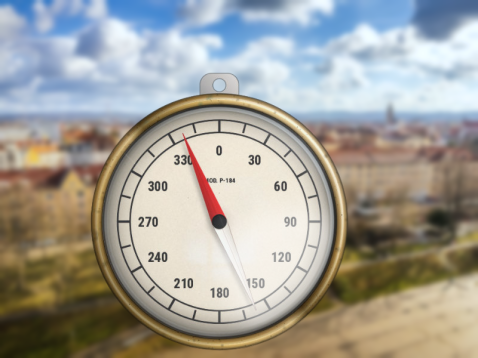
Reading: 337.5 °
